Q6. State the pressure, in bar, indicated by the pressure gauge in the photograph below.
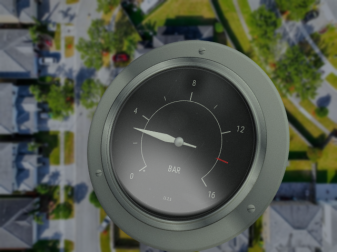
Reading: 3 bar
